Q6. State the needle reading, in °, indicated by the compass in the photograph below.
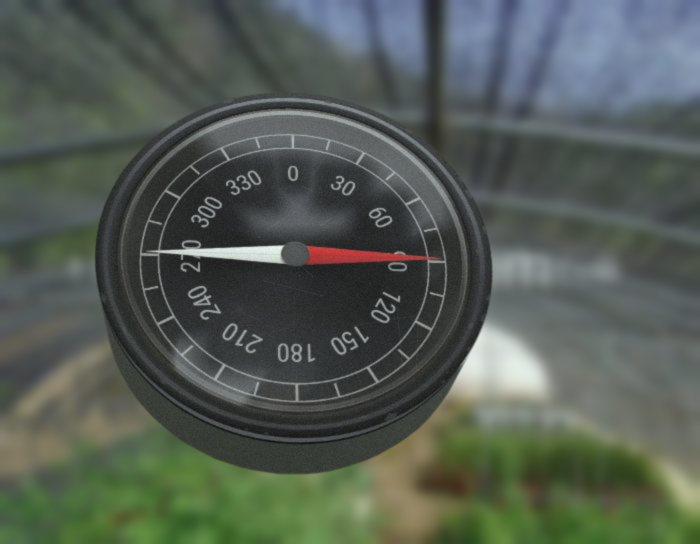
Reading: 90 °
